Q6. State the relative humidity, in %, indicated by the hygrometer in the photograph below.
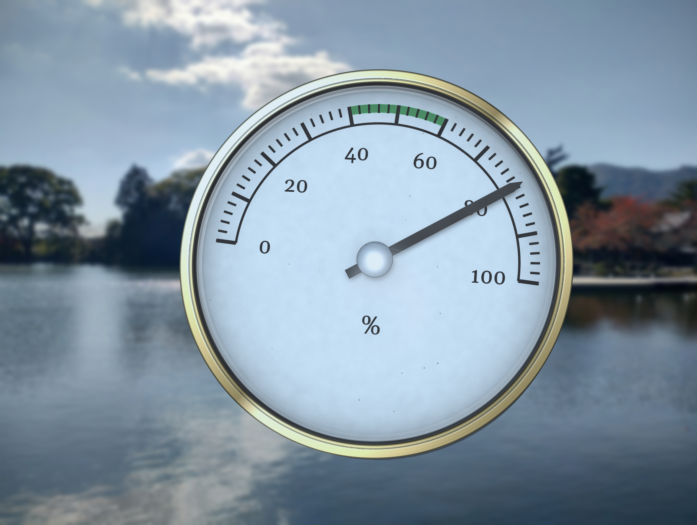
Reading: 80 %
